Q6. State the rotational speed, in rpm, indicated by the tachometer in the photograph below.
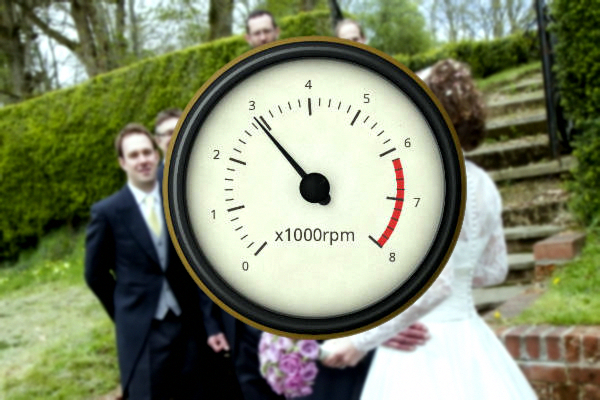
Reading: 2900 rpm
